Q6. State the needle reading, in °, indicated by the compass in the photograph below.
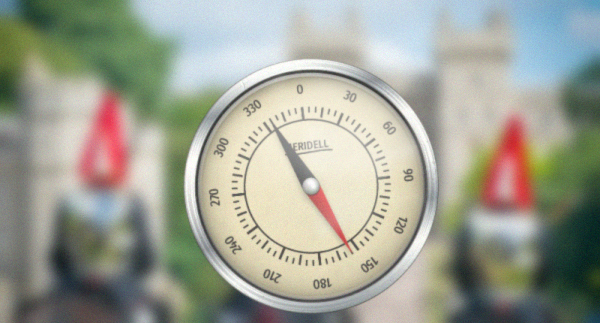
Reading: 155 °
